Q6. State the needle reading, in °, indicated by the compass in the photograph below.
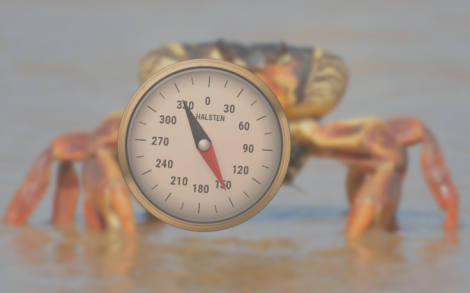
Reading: 150 °
